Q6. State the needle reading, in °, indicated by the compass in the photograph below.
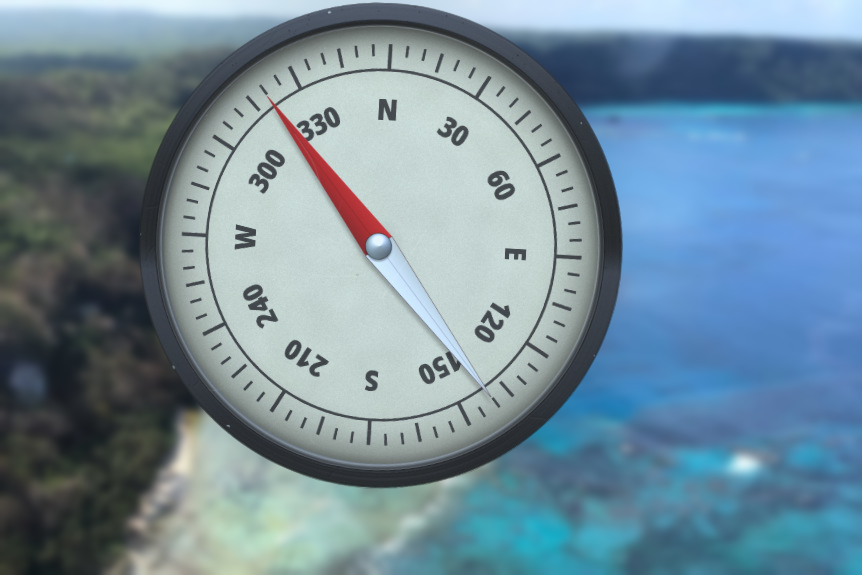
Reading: 320 °
